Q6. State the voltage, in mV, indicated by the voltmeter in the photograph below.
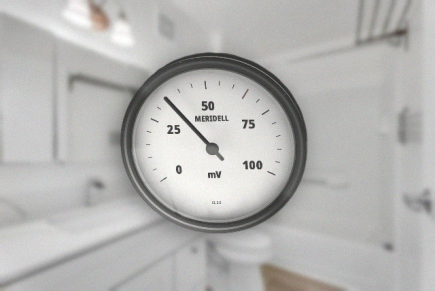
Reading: 35 mV
